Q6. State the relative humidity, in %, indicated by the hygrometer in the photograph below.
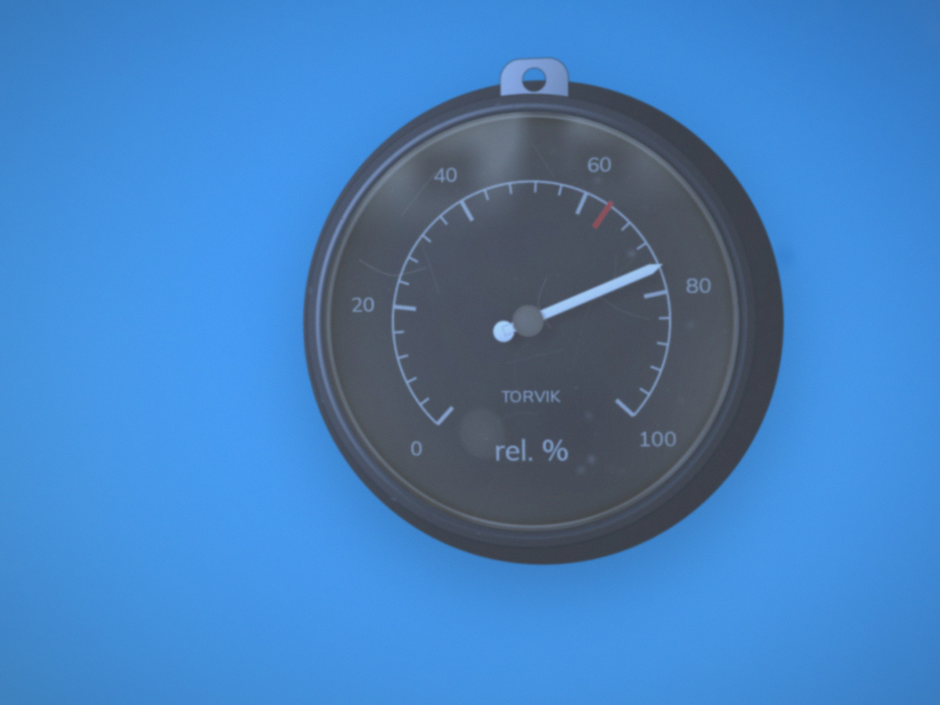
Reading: 76 %
